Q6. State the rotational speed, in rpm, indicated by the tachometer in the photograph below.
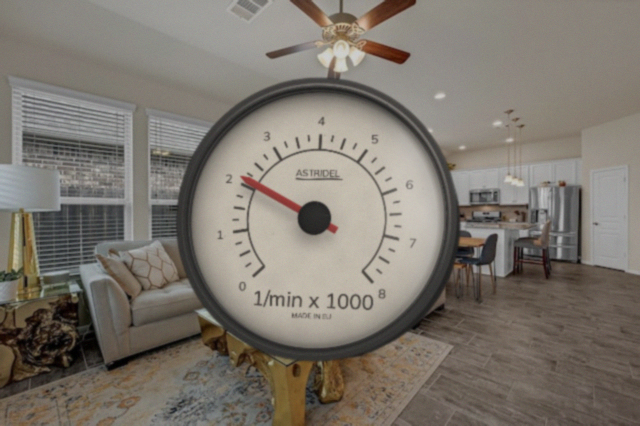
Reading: 2125 rpm
